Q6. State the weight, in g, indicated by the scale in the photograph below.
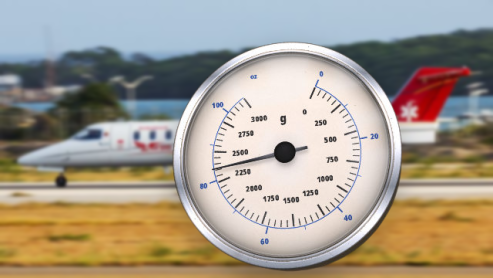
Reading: 2350 g
